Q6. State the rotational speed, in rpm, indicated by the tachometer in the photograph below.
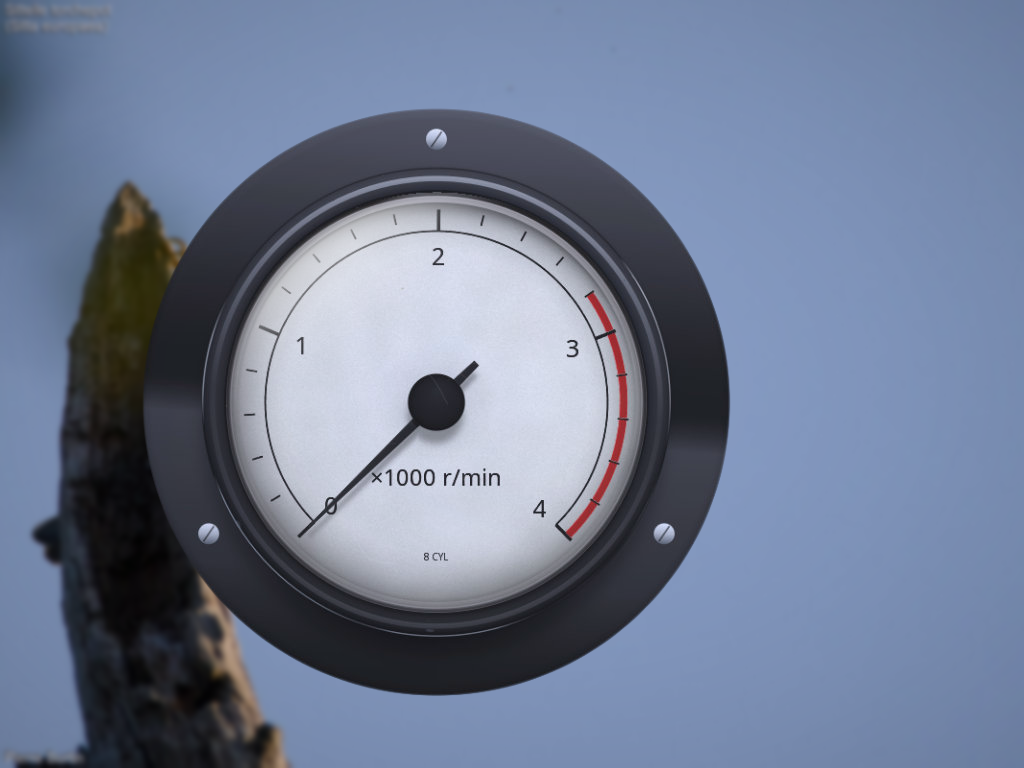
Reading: 0 rpm
